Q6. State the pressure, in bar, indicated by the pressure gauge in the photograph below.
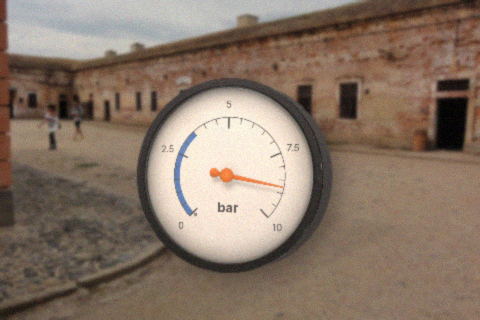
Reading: 8.75 bar
